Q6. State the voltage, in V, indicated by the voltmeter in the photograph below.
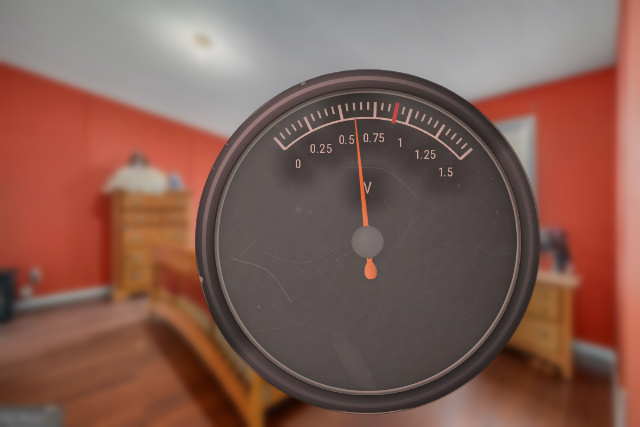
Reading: 0.6 V
